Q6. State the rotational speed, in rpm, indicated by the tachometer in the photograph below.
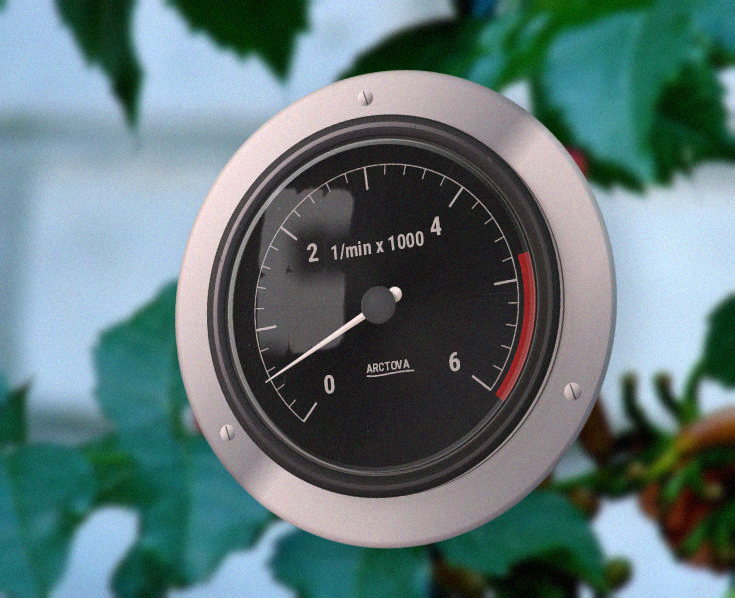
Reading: 500 rpm
